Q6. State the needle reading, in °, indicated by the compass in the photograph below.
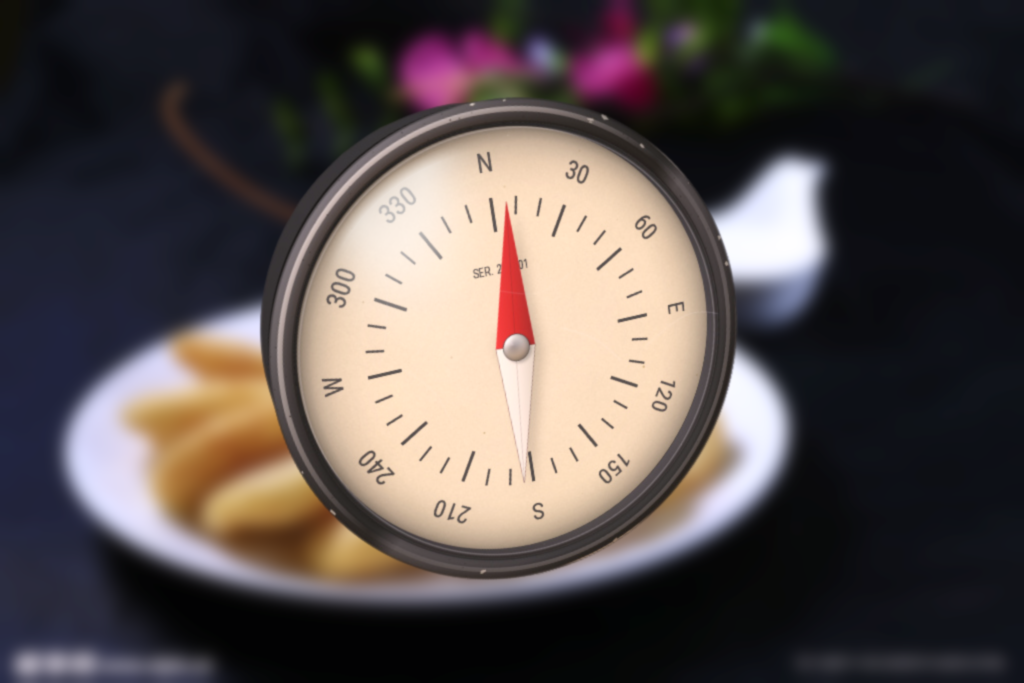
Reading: 5 °
